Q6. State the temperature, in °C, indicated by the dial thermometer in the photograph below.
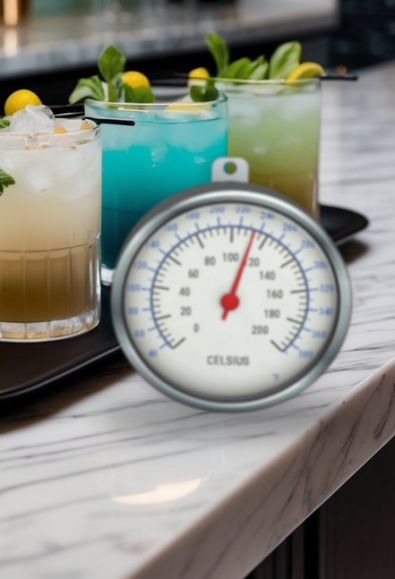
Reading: 112 °C
